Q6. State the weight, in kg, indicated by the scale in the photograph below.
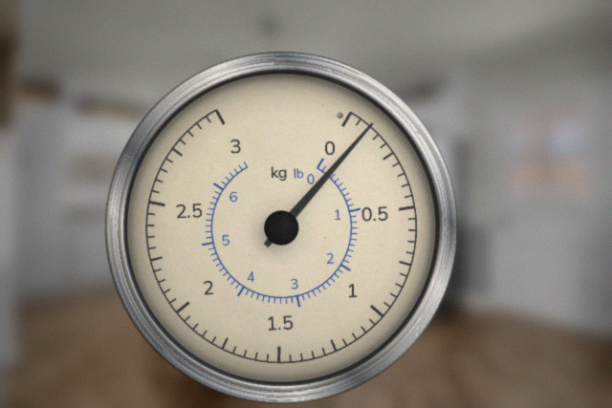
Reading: 0.1 kg
